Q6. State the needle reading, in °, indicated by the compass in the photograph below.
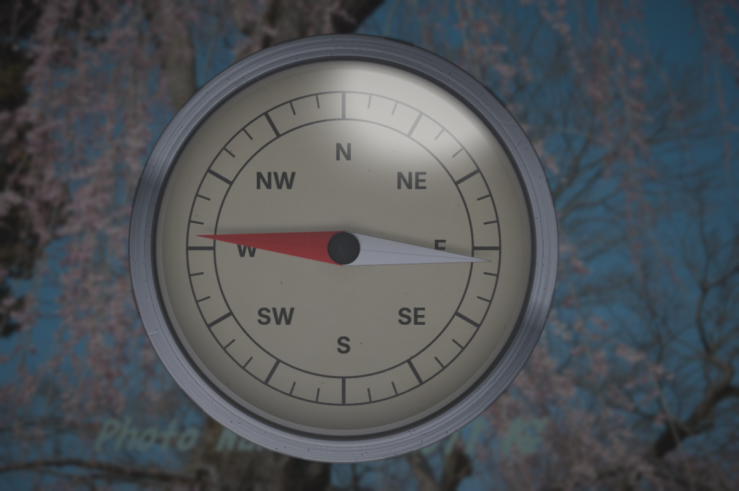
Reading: 275 °
